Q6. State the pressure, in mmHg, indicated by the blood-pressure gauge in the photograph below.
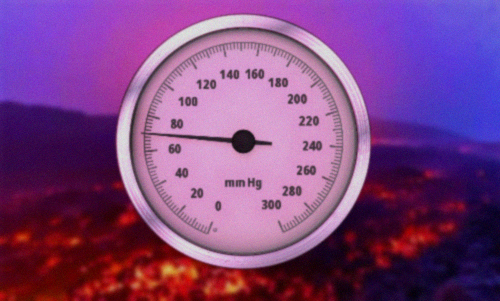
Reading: 70 mmHg
